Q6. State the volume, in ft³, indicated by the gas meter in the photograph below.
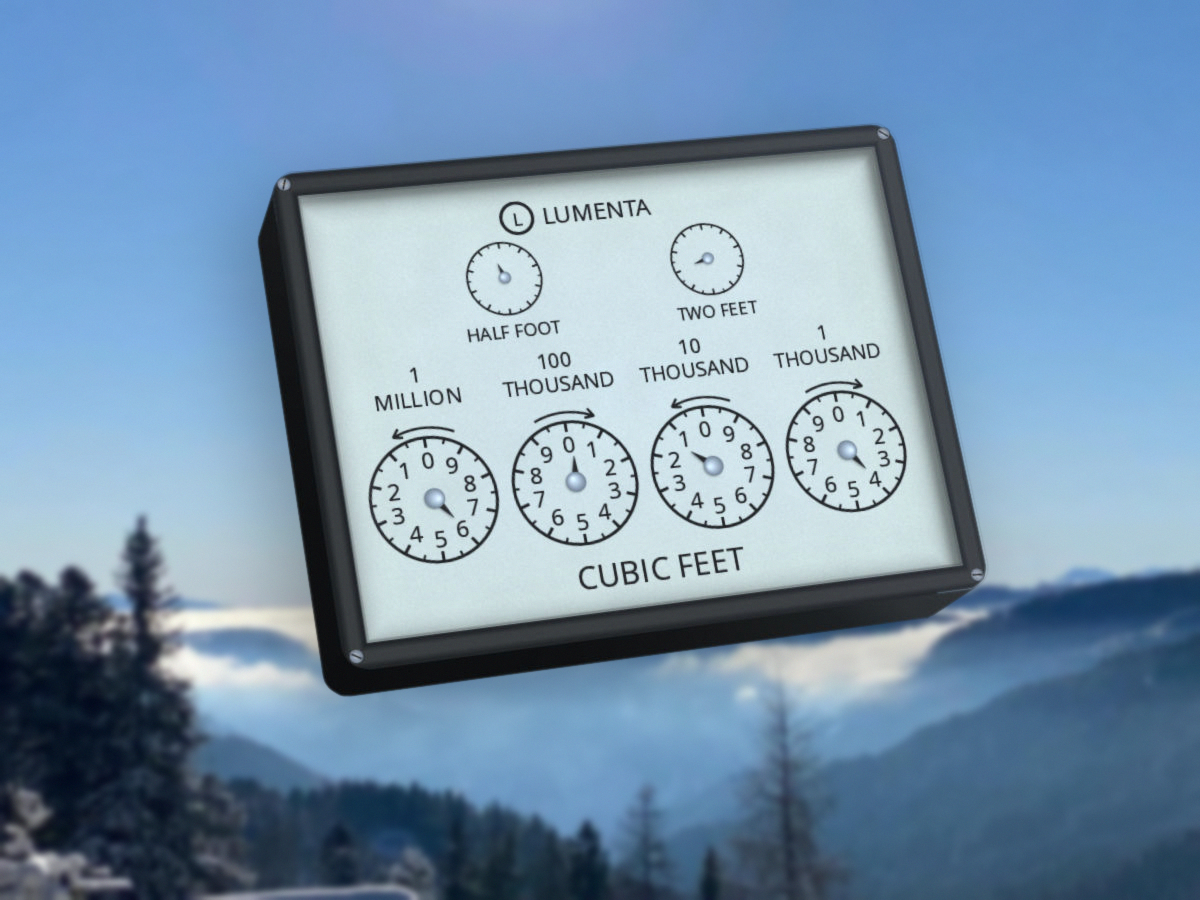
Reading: 601400 ft³
